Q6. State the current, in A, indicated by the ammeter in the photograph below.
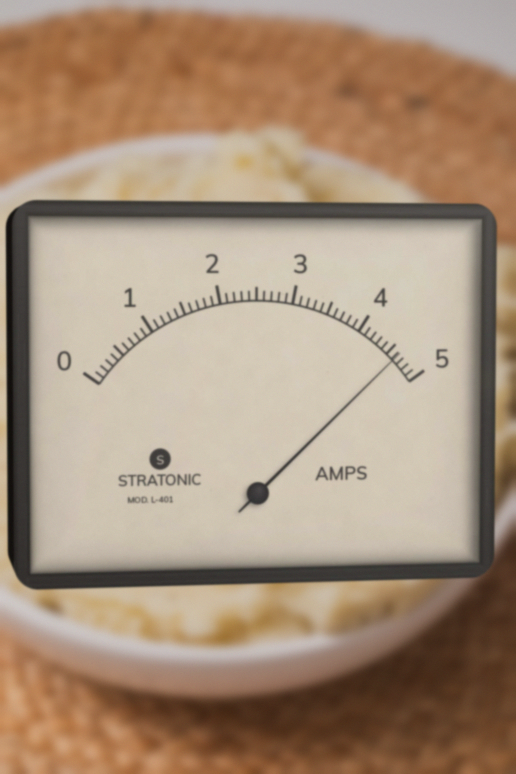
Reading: 4.6 A
